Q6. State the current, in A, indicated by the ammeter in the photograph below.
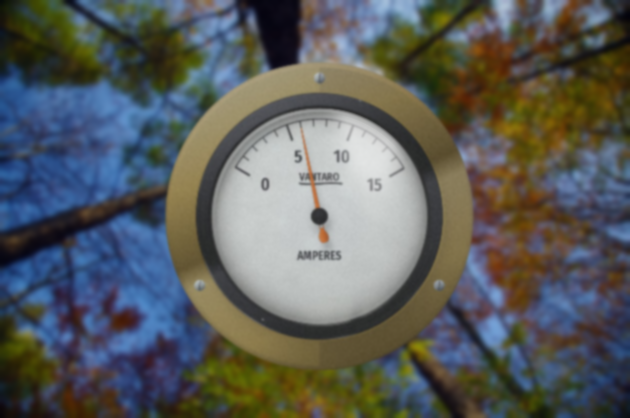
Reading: 6 A
